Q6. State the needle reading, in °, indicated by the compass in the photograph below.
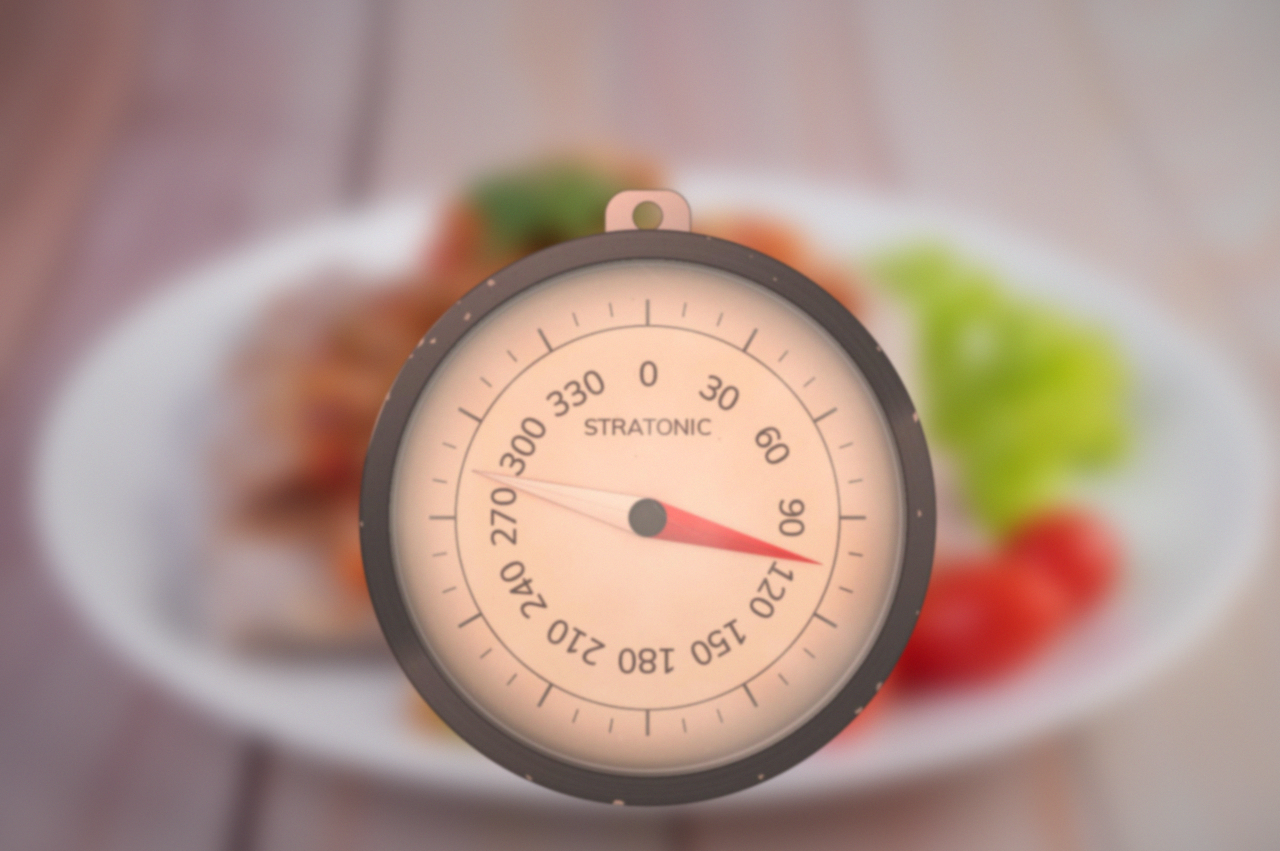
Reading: 105 °
